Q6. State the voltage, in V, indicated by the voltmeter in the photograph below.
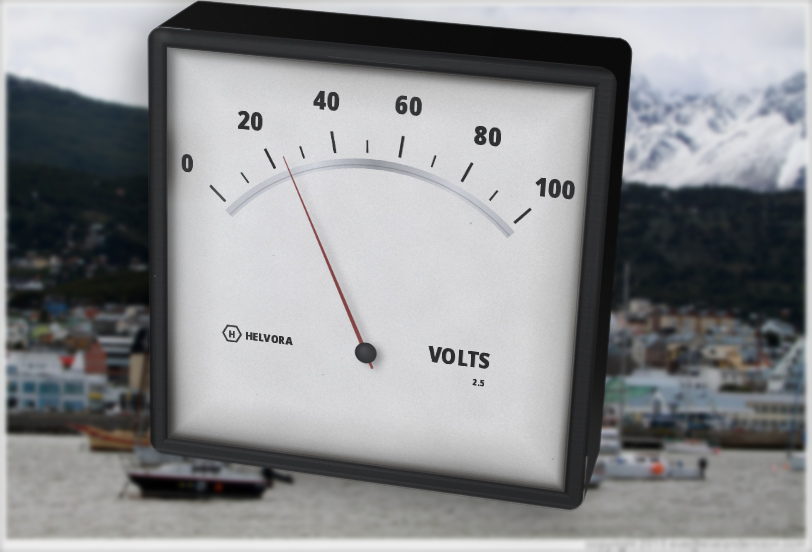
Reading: 25 V
